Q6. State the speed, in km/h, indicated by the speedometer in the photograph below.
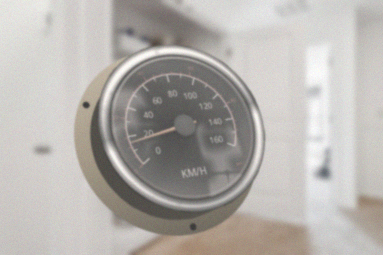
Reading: 15 km/h
